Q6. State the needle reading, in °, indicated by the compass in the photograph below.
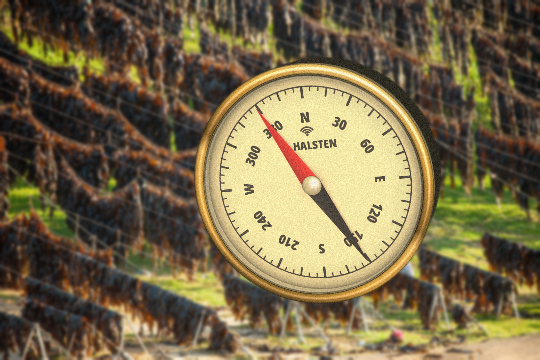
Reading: 330 °
